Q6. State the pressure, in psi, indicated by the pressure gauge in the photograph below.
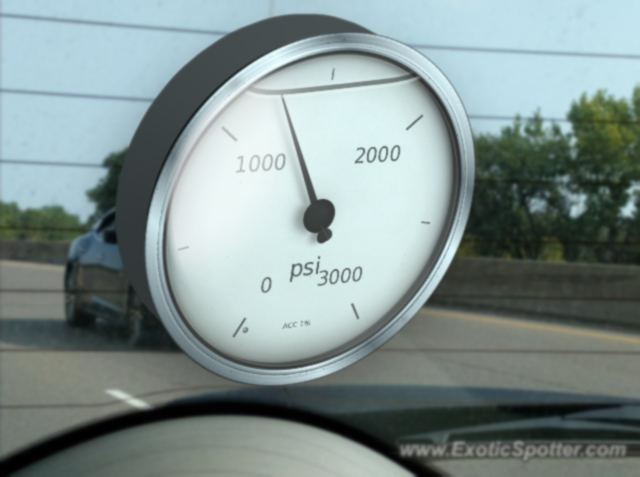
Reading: 1250 psi
